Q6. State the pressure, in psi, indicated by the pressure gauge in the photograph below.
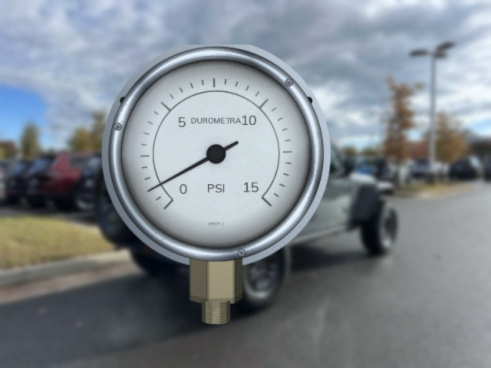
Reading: 1 psi
